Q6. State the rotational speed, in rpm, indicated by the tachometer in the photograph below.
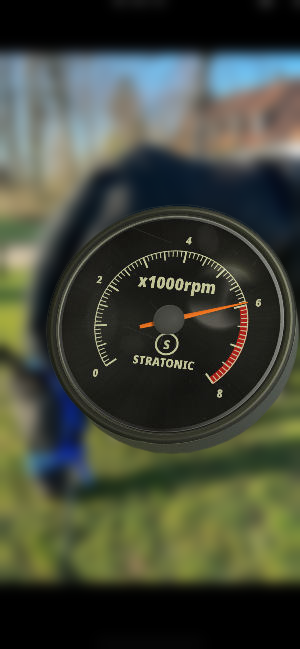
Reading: 6000 rpm
